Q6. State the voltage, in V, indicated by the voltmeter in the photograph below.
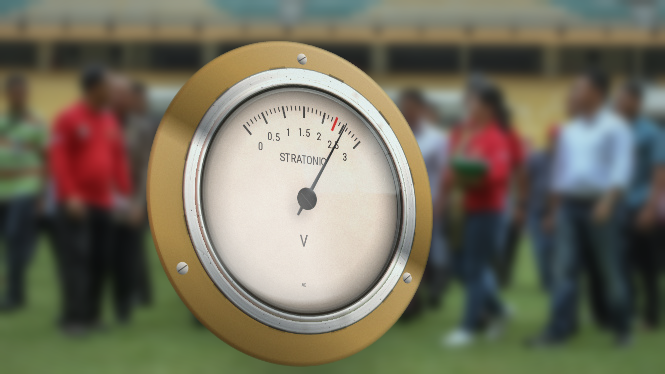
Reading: 2.5 V
